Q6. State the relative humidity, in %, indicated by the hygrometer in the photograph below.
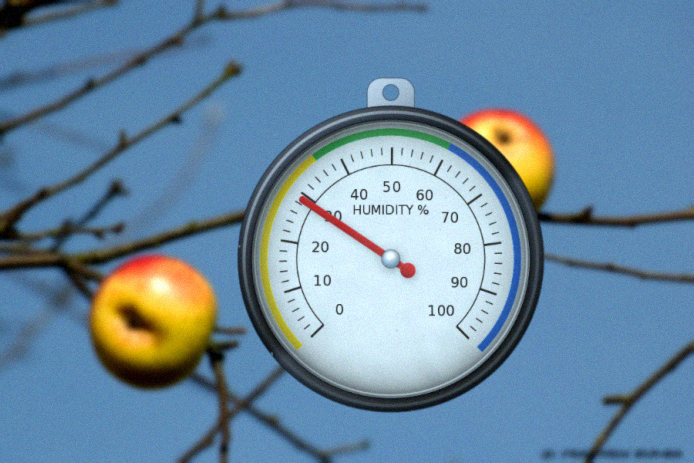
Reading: 29 %
